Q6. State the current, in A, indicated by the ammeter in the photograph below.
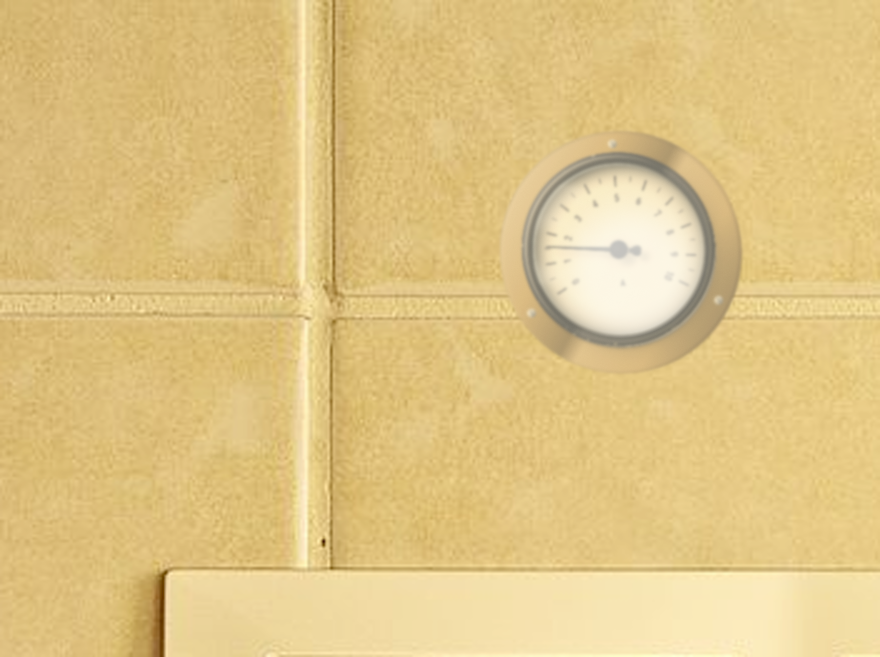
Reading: 1.5 A
